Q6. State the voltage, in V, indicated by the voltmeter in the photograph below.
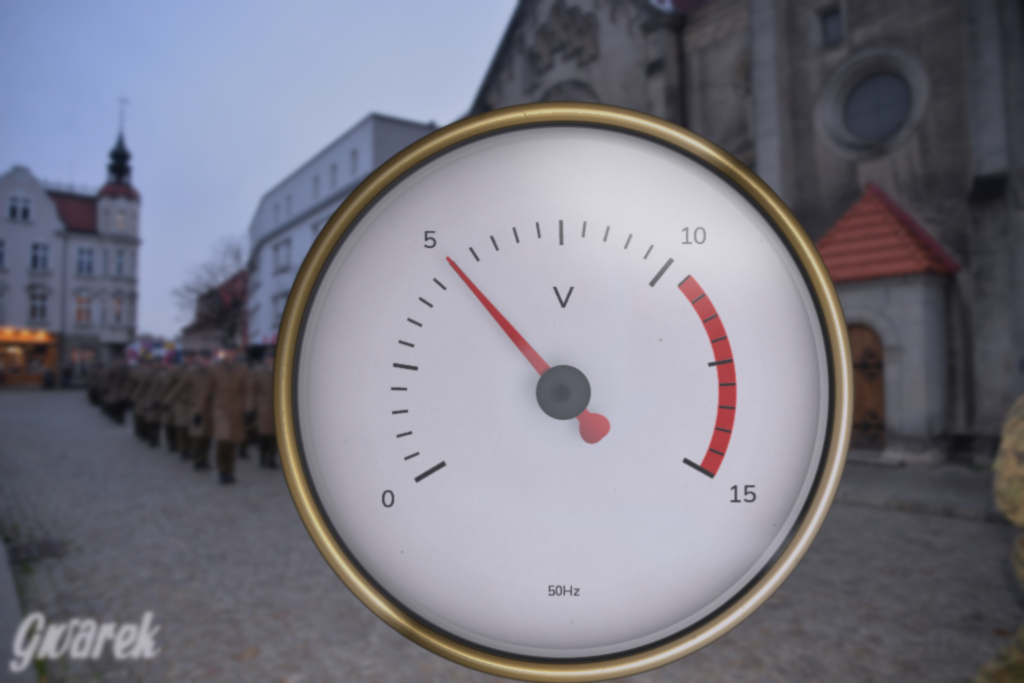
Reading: 5 V
